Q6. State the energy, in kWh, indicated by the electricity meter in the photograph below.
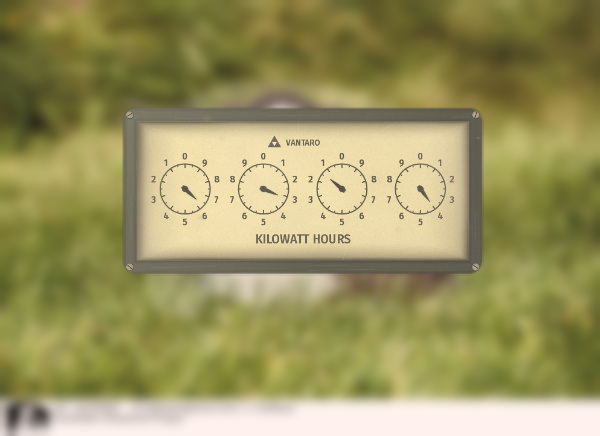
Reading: 6314 kWh
